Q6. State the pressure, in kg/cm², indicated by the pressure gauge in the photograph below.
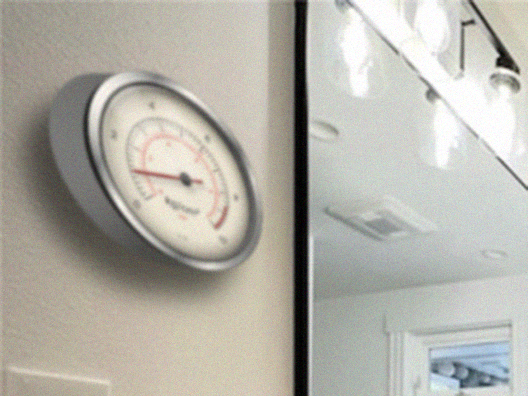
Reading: 1 kg/cm²
